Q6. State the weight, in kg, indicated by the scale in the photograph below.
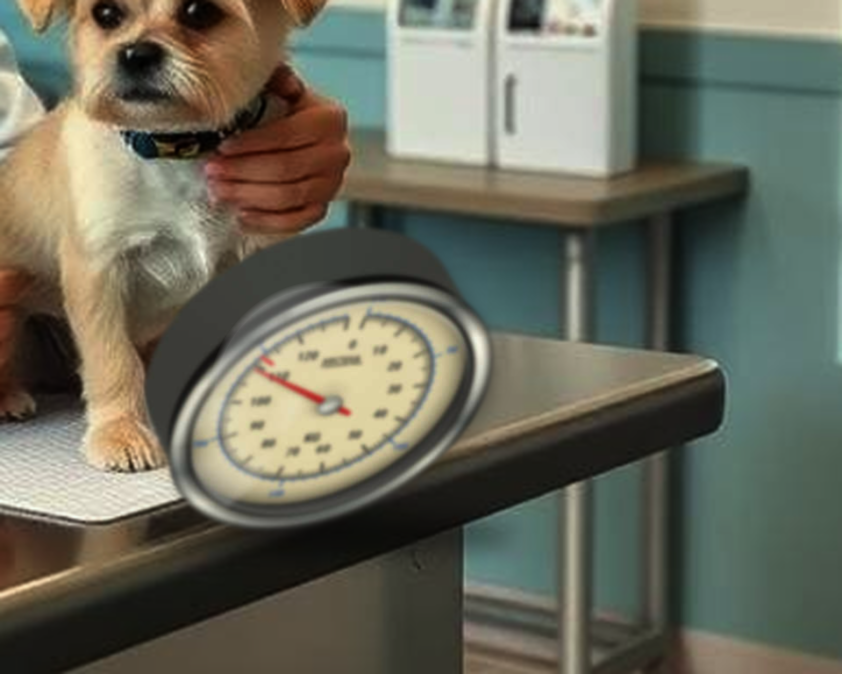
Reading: 110 kg
